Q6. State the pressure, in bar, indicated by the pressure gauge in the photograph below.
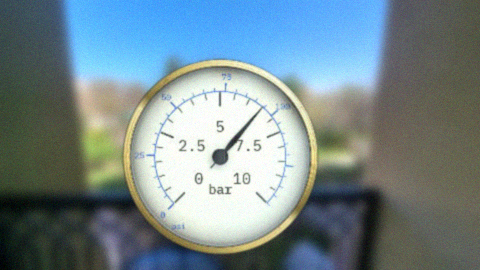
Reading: 6.5 bar
